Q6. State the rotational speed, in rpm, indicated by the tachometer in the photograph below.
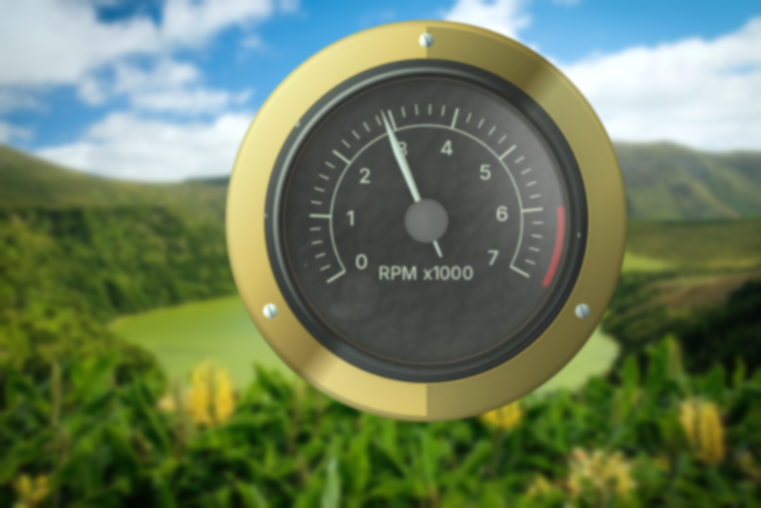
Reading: 2900 rpm
